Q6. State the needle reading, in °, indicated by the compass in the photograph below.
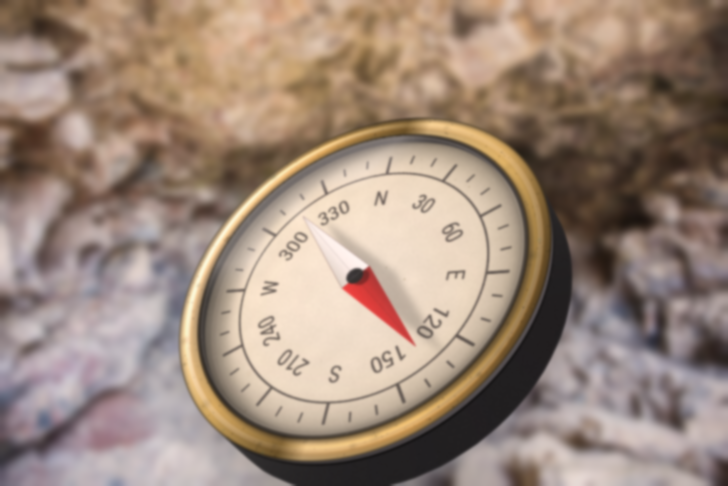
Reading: 135 °
